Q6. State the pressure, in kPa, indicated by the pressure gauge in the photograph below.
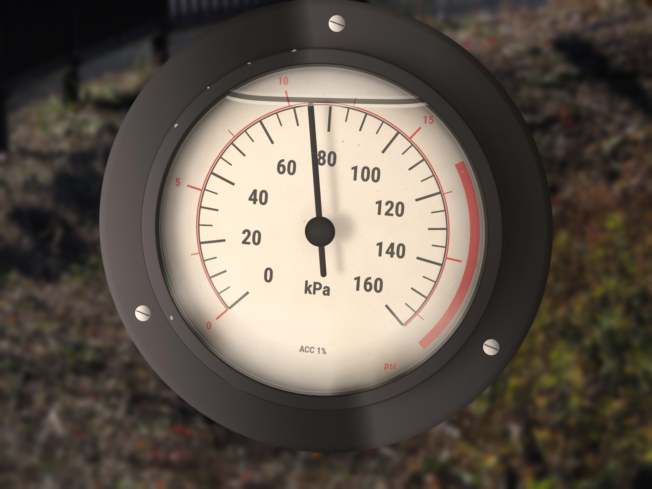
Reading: 75 kPa
